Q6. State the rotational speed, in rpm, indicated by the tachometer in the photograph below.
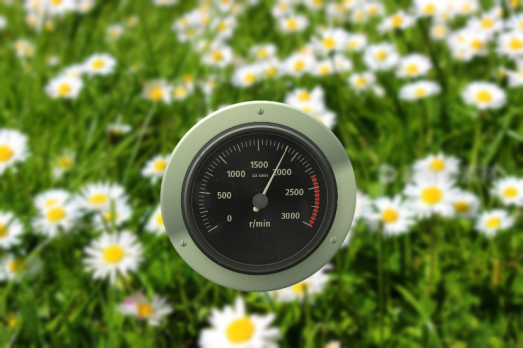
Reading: 1850 rpm
